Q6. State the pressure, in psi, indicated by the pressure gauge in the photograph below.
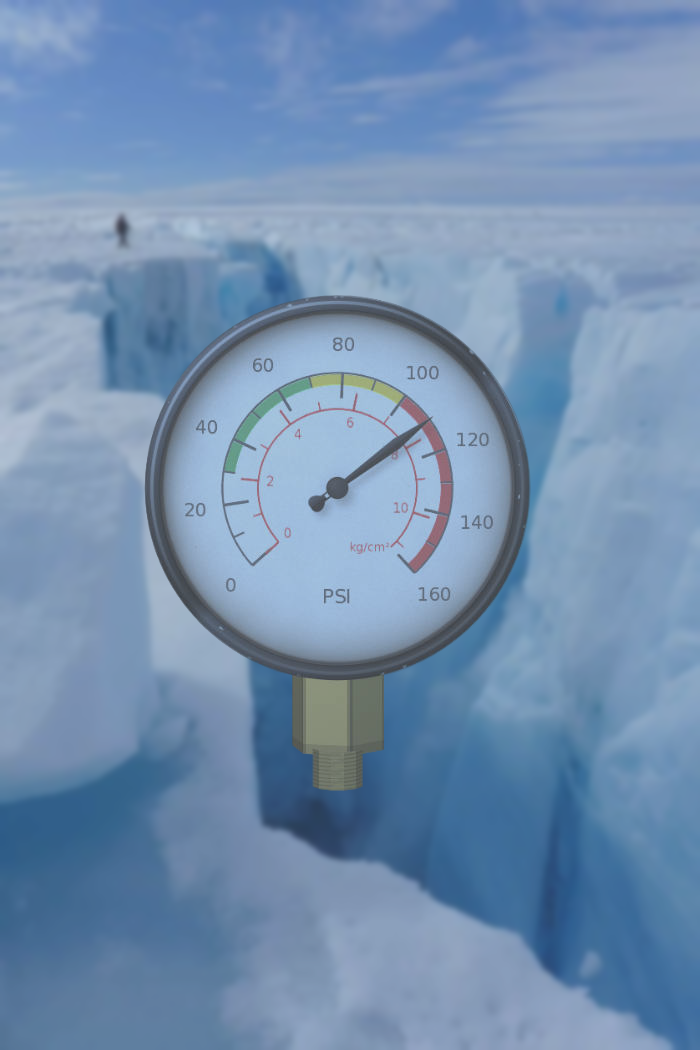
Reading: 110 psi
